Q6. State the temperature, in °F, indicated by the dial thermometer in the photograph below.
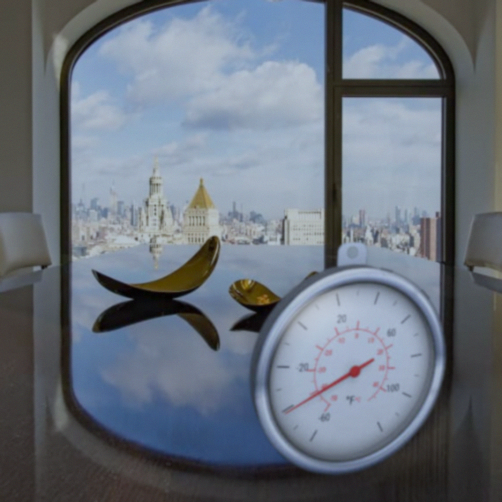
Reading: -40 °F
